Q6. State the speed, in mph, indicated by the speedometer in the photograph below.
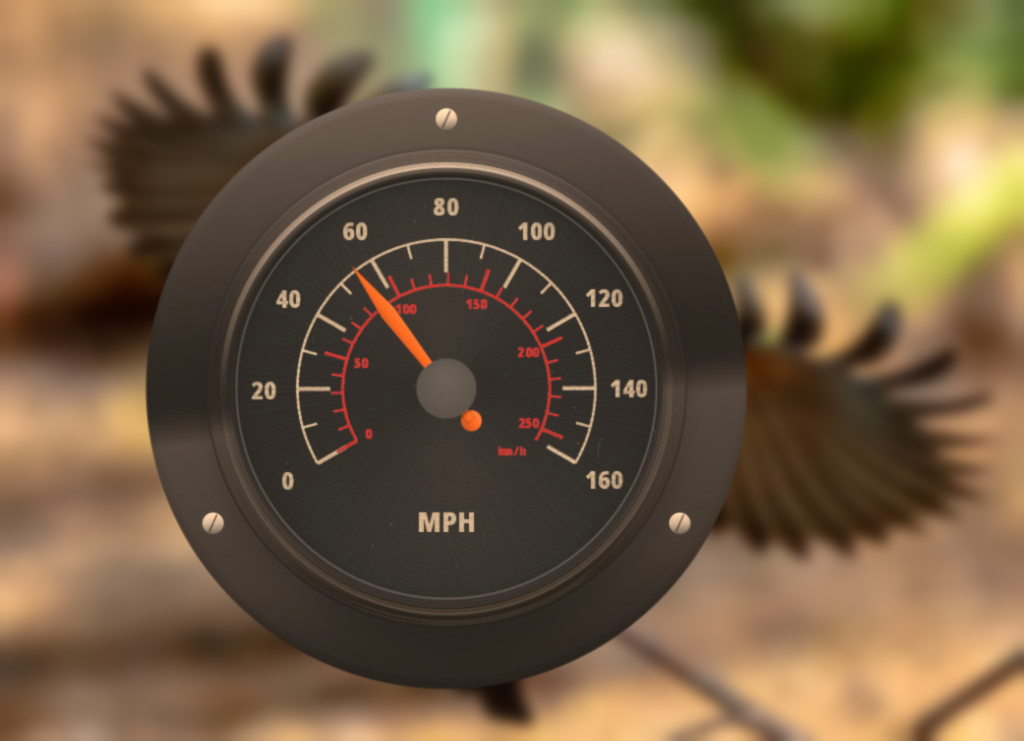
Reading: 55 mph
